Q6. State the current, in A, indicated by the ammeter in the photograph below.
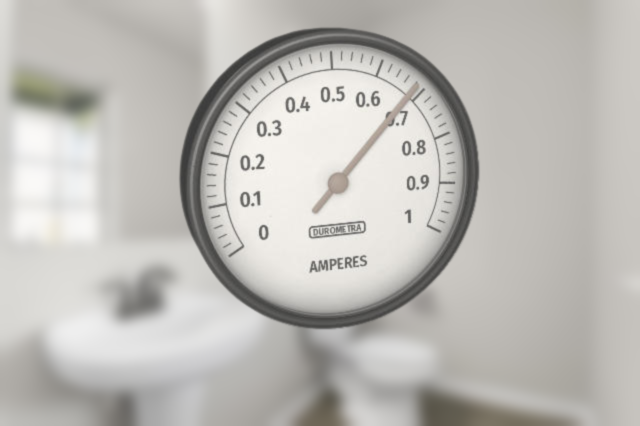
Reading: 0.68 A
